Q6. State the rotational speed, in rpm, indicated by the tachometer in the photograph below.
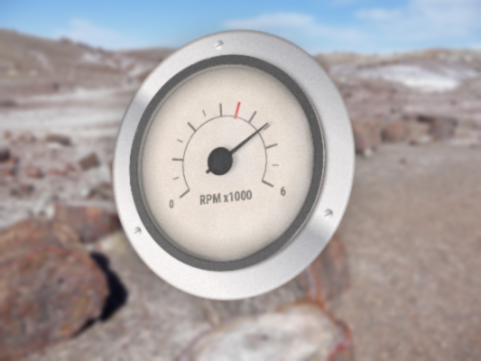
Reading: 4500 rpm
